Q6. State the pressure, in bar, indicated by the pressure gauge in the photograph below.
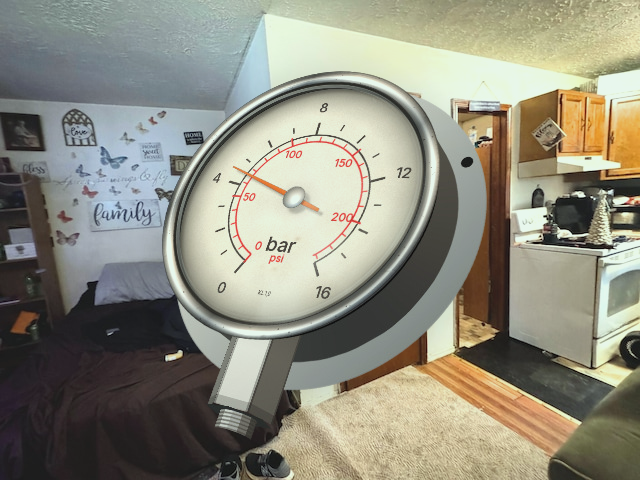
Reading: 4.5 bar
